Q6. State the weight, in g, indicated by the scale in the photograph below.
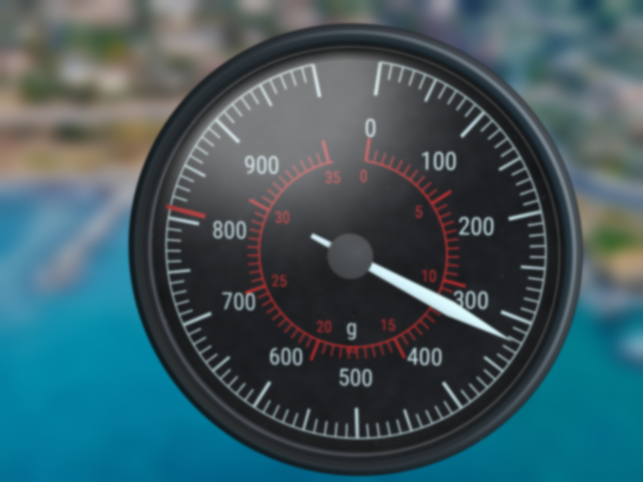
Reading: 320 g
